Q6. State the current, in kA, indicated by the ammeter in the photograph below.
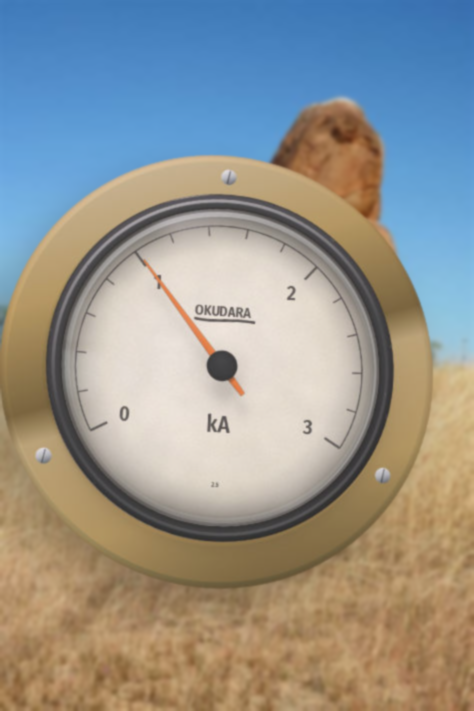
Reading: 1 kA
